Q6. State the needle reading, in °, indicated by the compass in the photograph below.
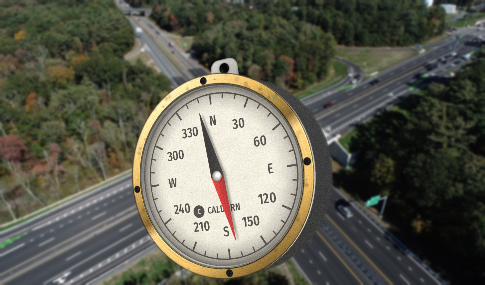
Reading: 170 °
